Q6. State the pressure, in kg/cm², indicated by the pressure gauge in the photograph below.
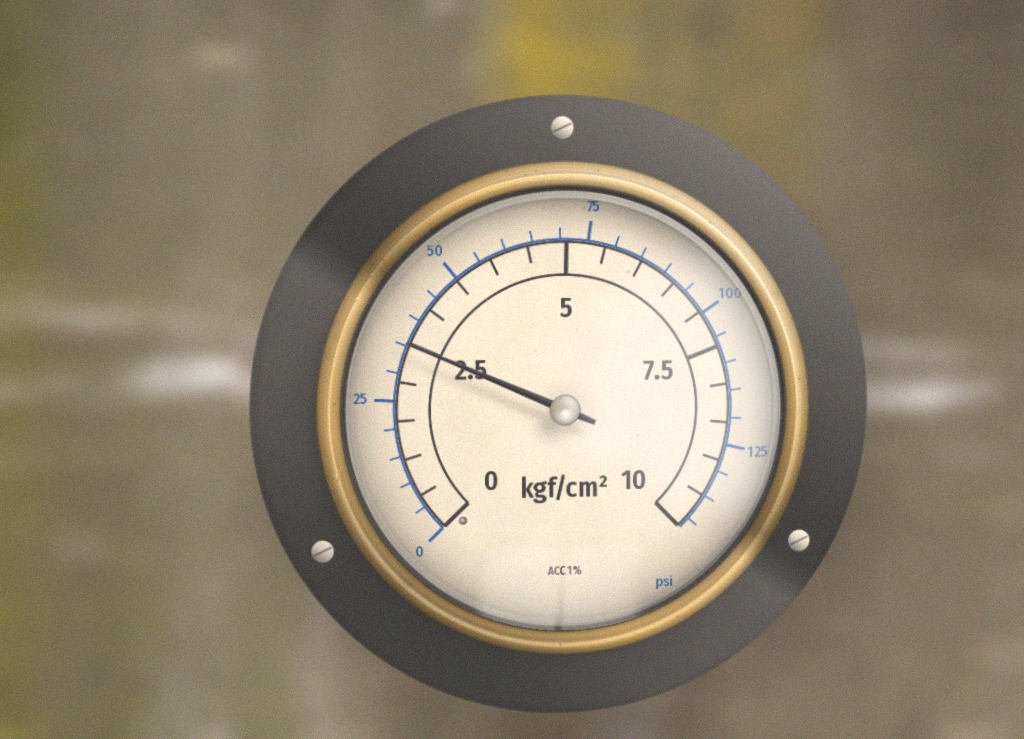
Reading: 2.5 kg/cm²
